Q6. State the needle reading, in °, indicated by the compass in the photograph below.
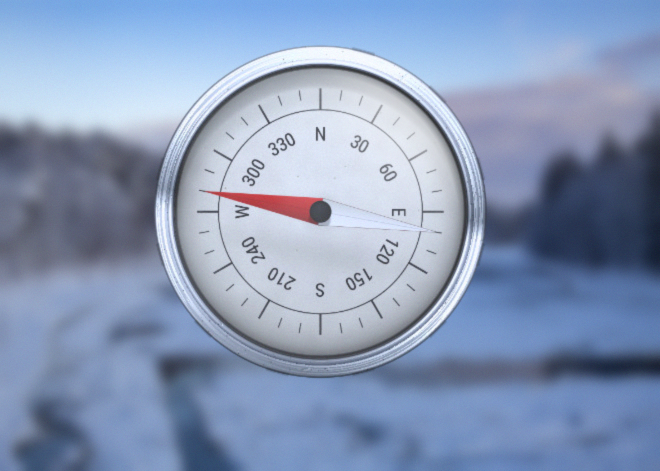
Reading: 280 °
